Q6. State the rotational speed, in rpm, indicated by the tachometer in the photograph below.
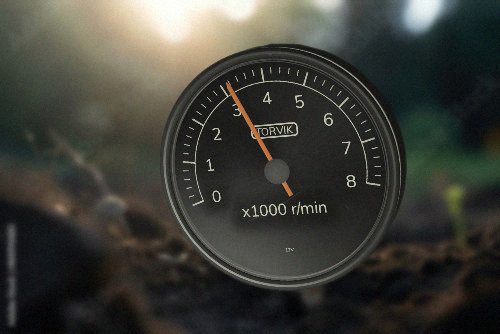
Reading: 3200 rpm
